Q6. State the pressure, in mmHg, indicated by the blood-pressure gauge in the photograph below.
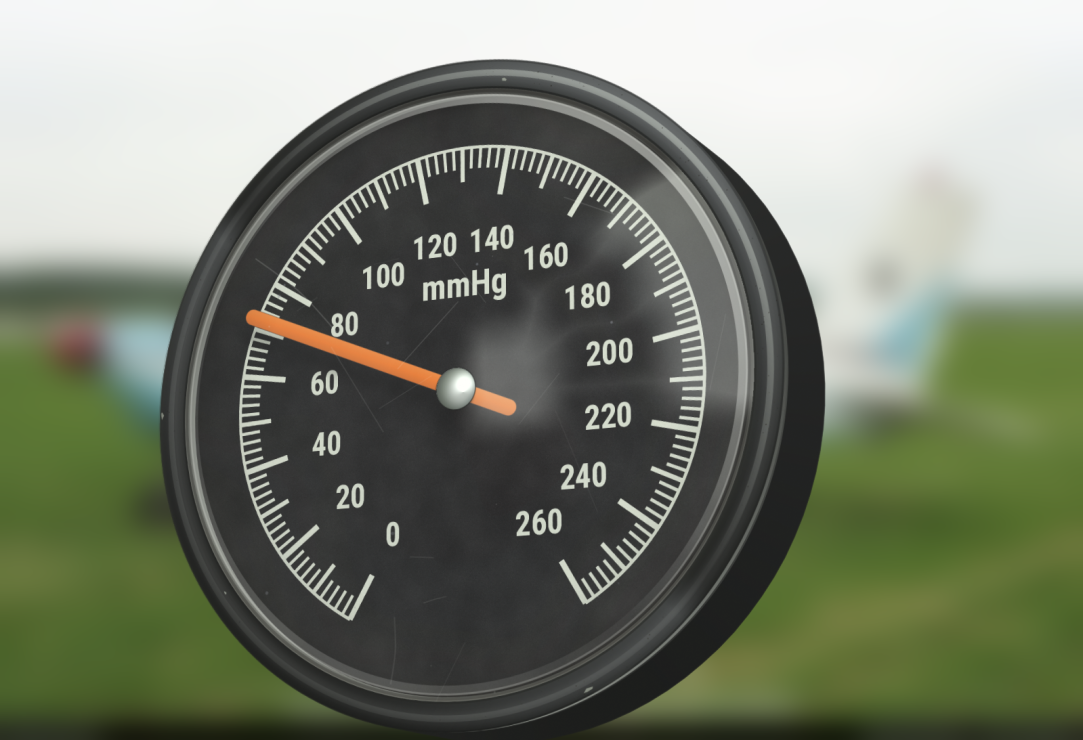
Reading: 72 mmHg
